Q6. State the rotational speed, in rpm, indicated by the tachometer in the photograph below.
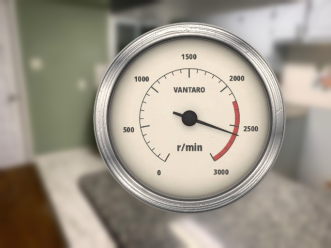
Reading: 2600 rpm
